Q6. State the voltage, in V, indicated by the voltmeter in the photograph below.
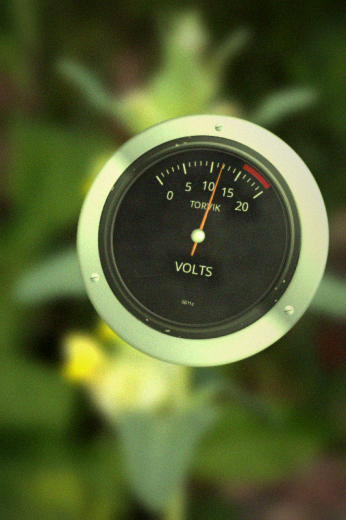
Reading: 12 V
